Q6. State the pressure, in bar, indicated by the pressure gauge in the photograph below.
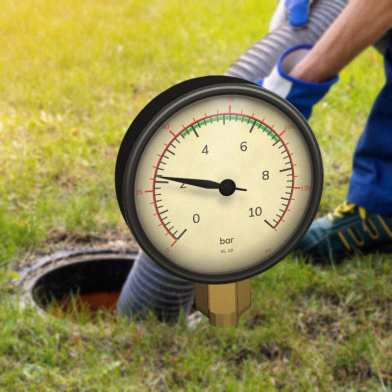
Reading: 2.2 bar
